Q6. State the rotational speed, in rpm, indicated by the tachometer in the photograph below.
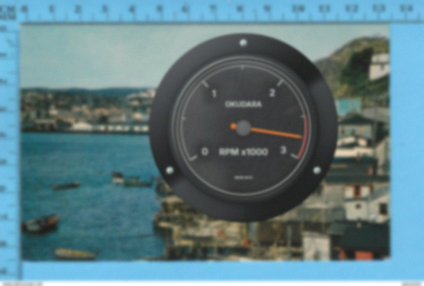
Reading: 2750 rpm
